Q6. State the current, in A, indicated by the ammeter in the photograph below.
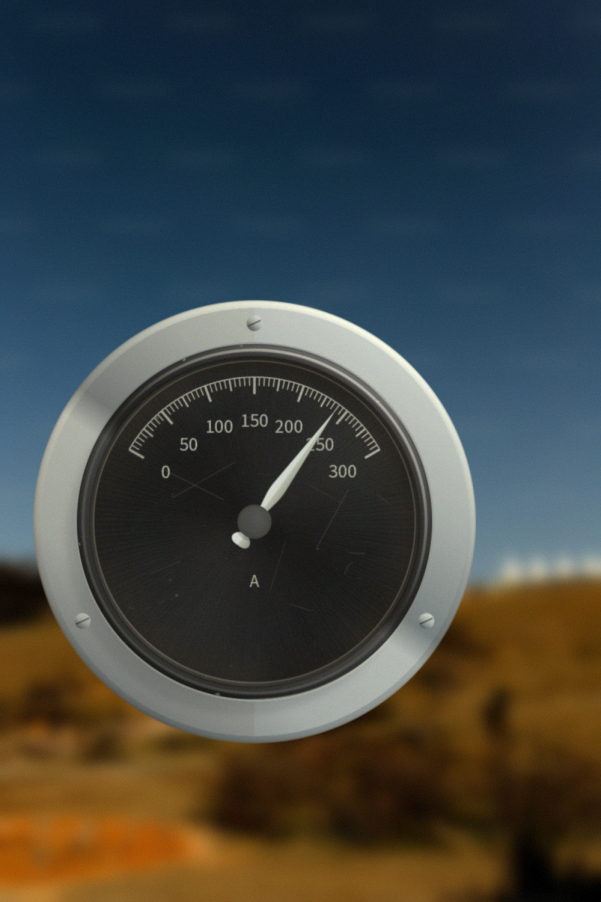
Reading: 240 A
